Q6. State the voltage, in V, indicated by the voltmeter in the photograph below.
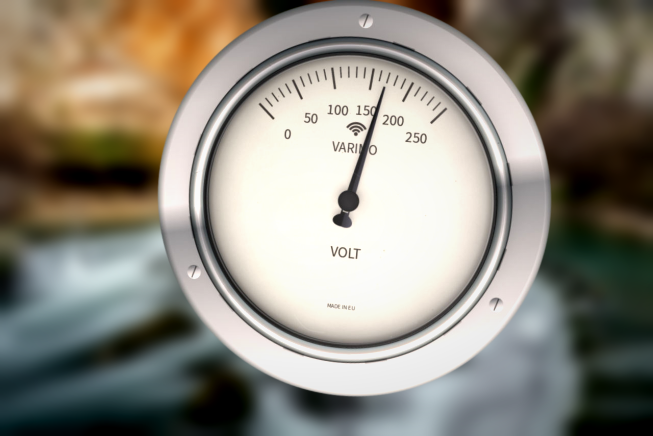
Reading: 170 V
